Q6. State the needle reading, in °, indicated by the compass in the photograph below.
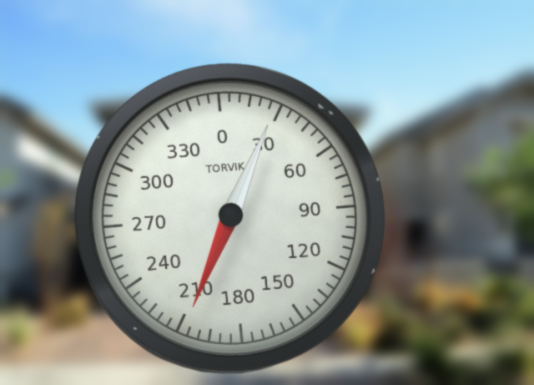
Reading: 207.5 °
